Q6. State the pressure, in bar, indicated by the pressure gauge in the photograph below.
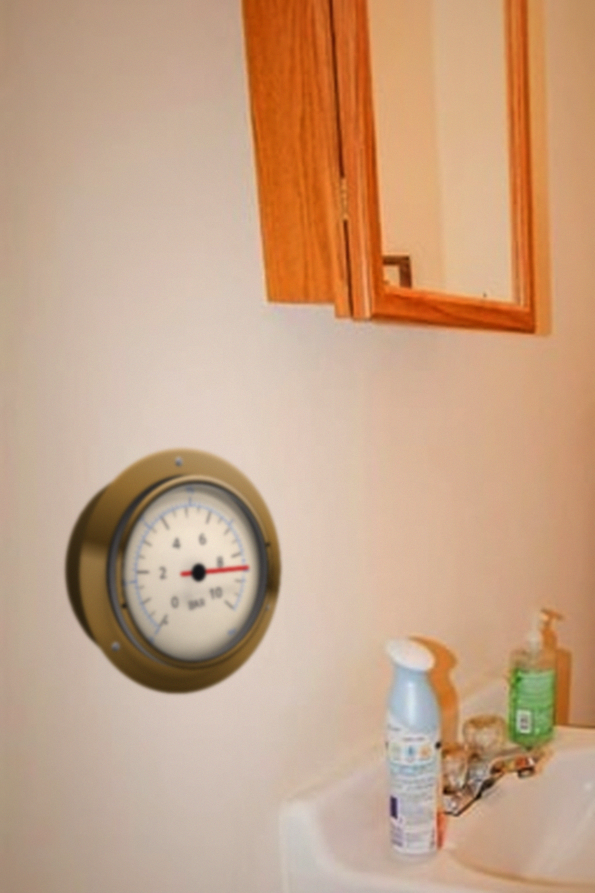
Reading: 8.5 bar
